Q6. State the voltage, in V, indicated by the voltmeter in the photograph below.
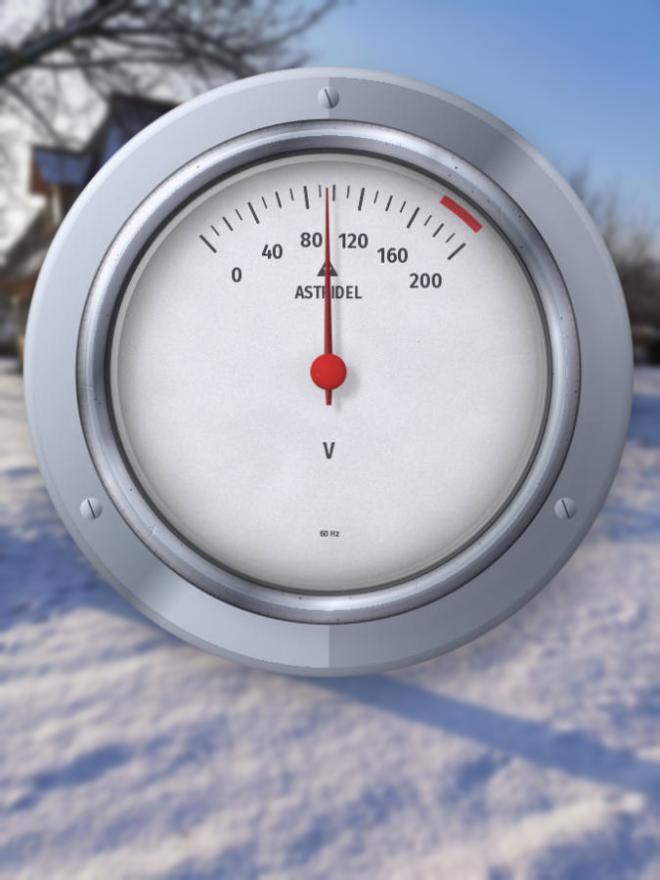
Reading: 95 V
